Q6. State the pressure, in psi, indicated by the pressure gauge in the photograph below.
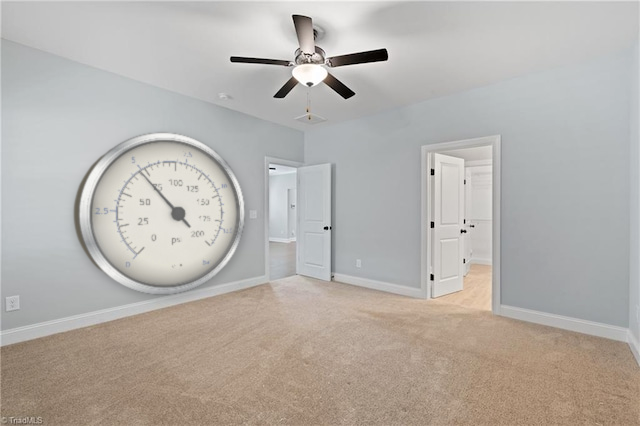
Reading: 70 psi
